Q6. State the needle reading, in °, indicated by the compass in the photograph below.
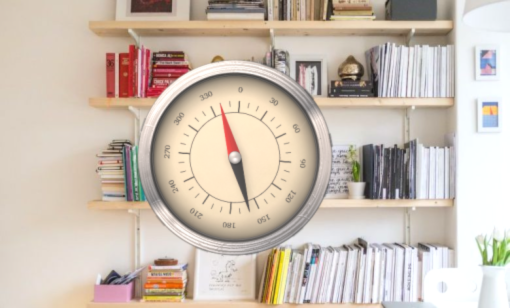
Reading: 340 °
